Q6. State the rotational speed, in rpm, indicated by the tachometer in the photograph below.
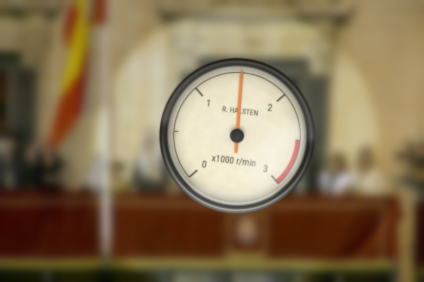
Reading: 1500 rpm
